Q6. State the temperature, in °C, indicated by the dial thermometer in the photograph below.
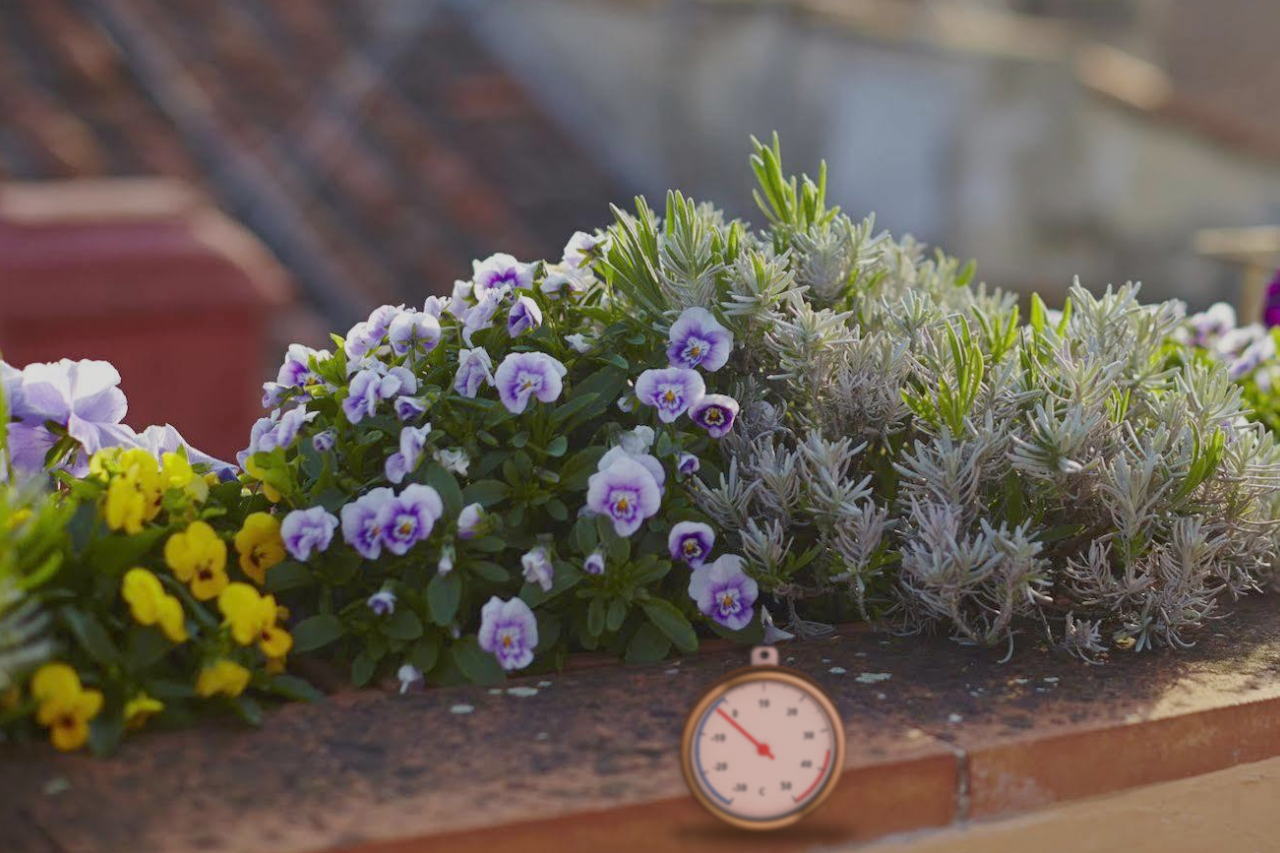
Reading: -2.5 °C
